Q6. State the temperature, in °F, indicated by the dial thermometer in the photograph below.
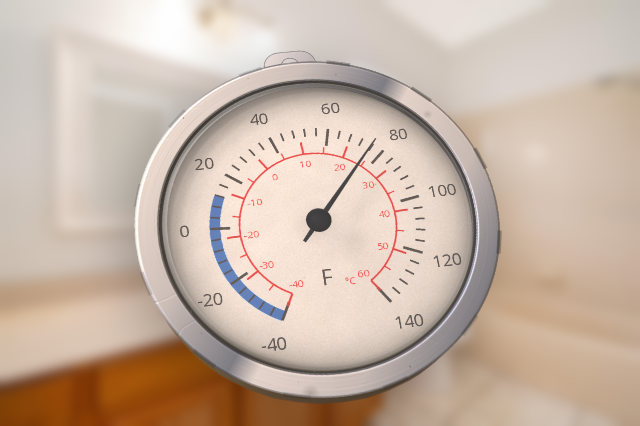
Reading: 76 °F
